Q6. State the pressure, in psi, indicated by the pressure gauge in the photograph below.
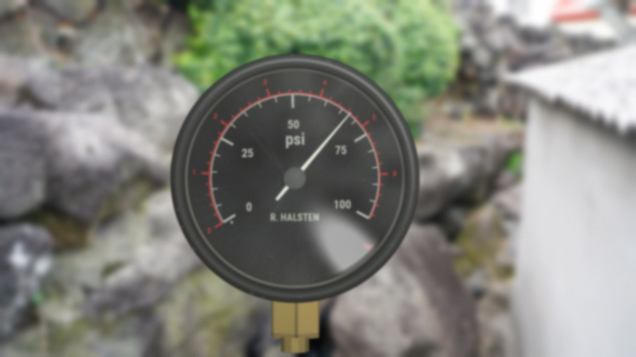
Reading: 67.5 psi
